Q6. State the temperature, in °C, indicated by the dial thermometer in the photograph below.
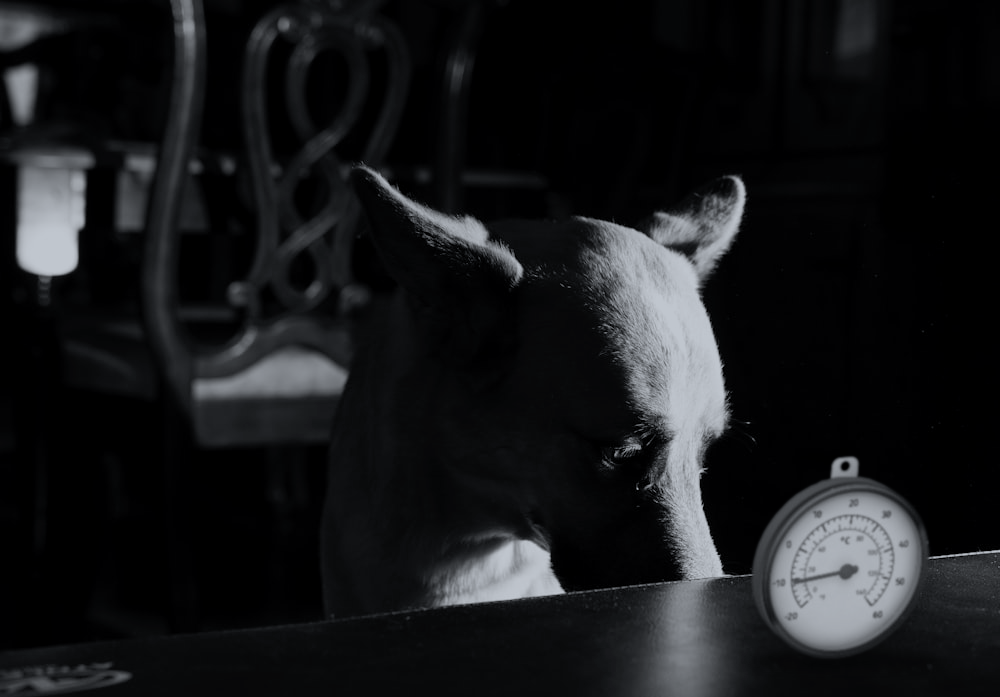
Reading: -10 °C
